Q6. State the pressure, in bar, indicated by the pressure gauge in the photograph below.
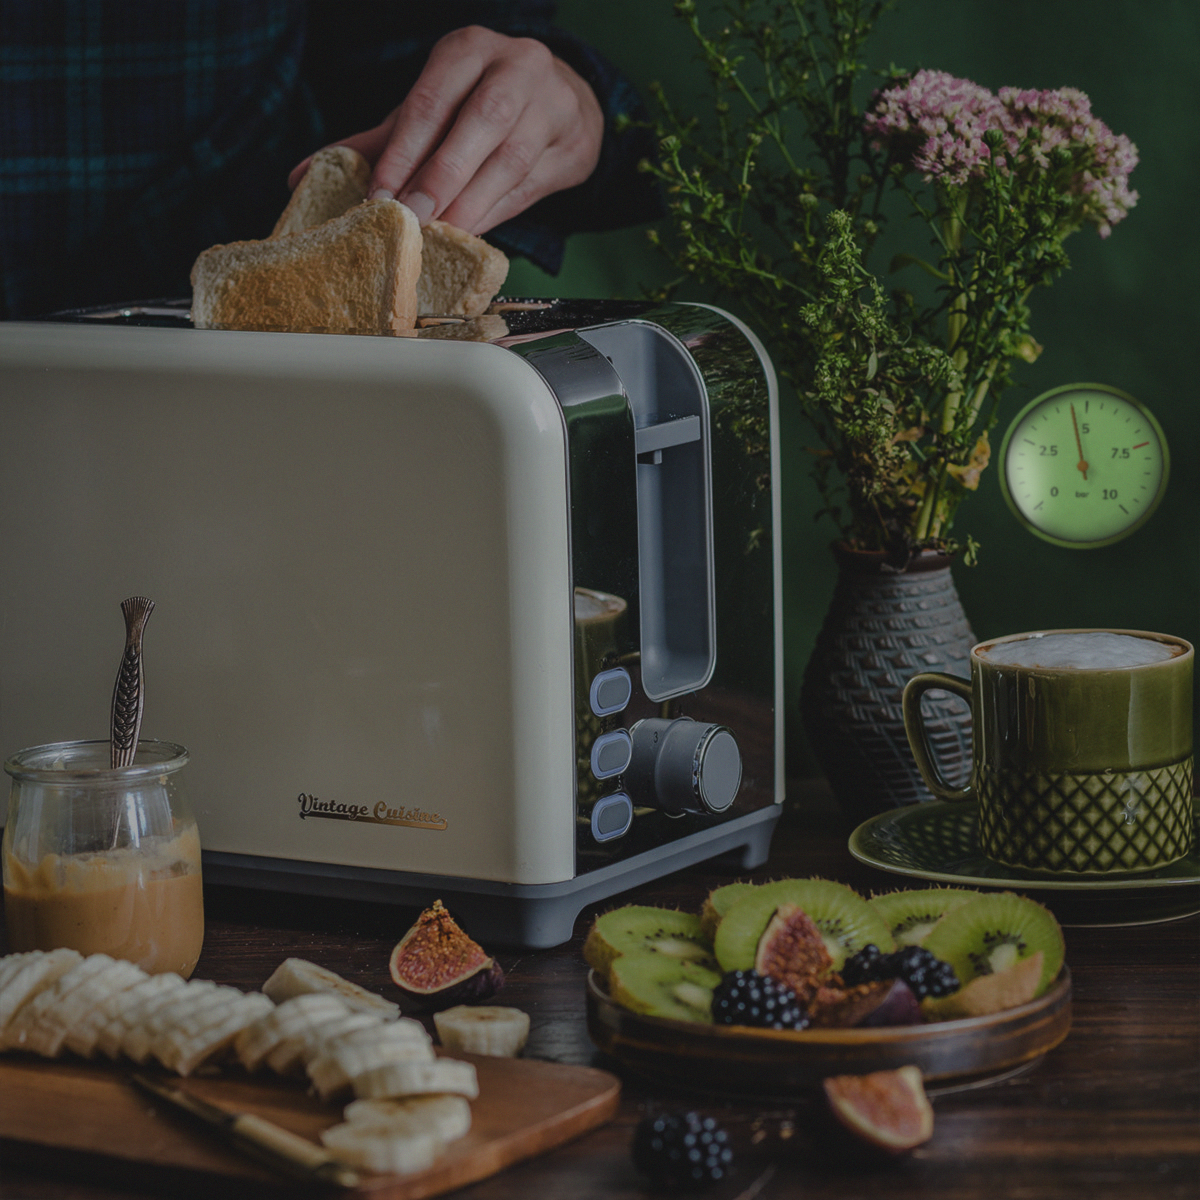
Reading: 4.5 bar
